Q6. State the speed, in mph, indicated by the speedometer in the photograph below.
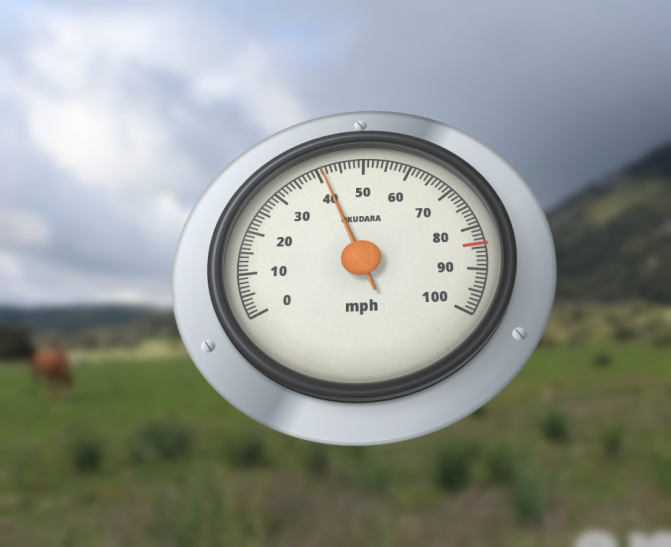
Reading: 41 mph
